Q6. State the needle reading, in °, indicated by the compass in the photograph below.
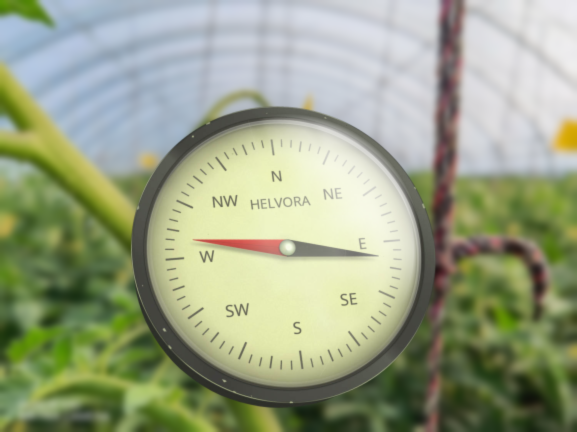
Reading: 280 °
